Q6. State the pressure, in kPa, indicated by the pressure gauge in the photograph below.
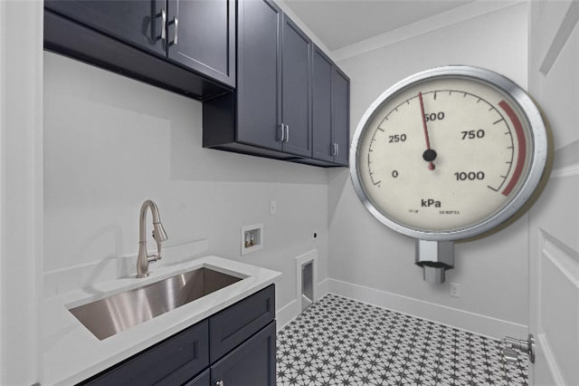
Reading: 450 kPa
